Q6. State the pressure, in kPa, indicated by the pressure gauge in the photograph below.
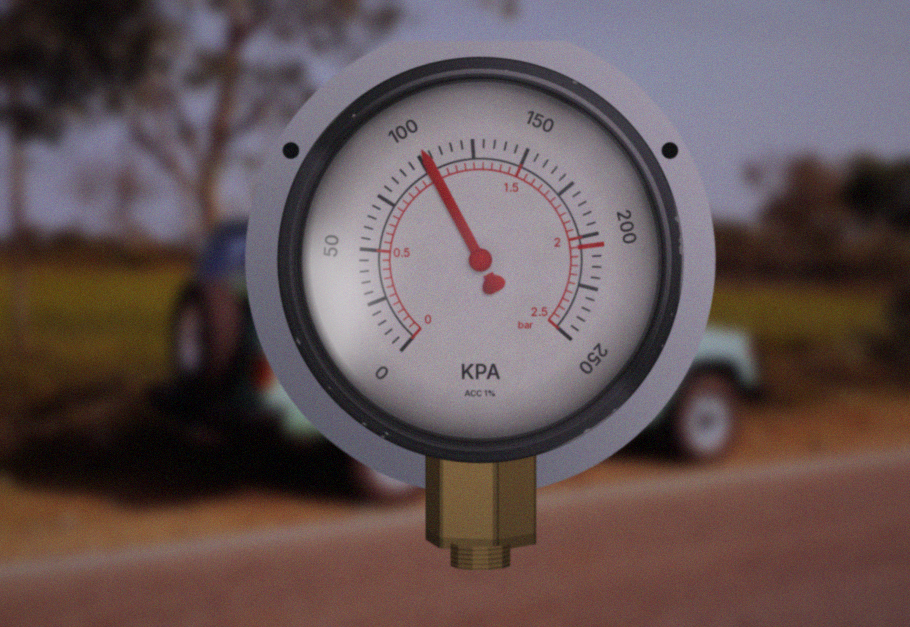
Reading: 102.5 kPa
